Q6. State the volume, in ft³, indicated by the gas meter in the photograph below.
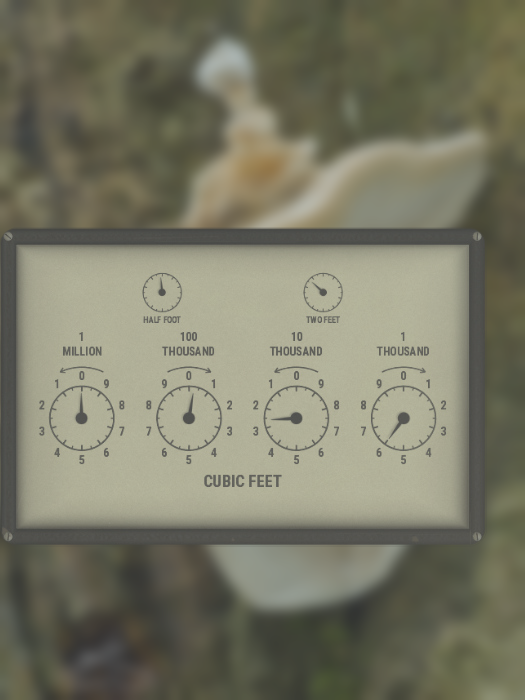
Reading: 2600 ft³
